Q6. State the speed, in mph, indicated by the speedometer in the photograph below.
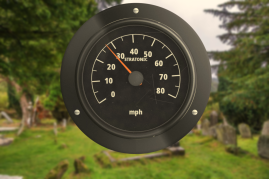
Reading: 27.5 mph
